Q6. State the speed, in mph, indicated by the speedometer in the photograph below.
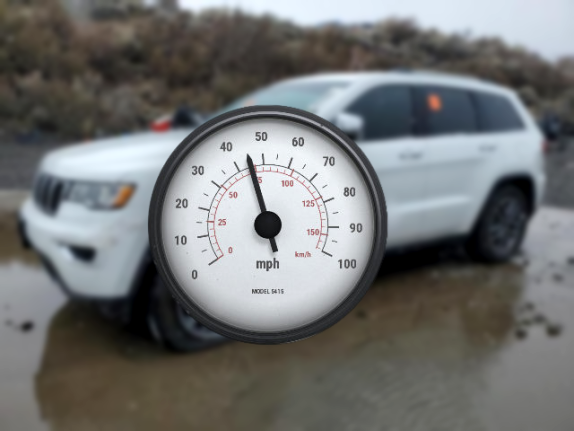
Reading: 45 mph
